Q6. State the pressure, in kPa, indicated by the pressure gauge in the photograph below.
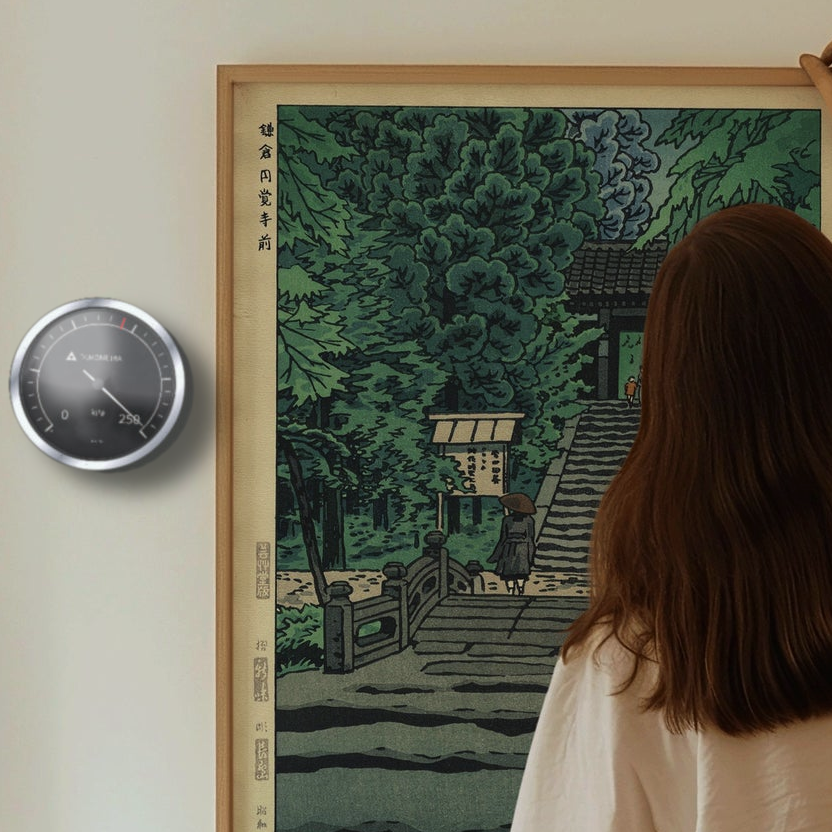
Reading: 245 kPa
